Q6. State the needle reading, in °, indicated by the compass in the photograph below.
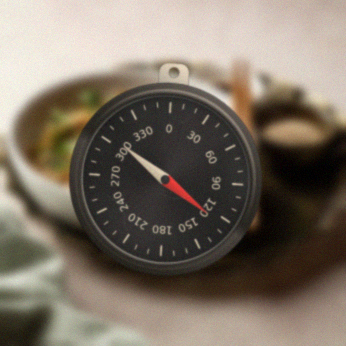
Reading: 125 °
